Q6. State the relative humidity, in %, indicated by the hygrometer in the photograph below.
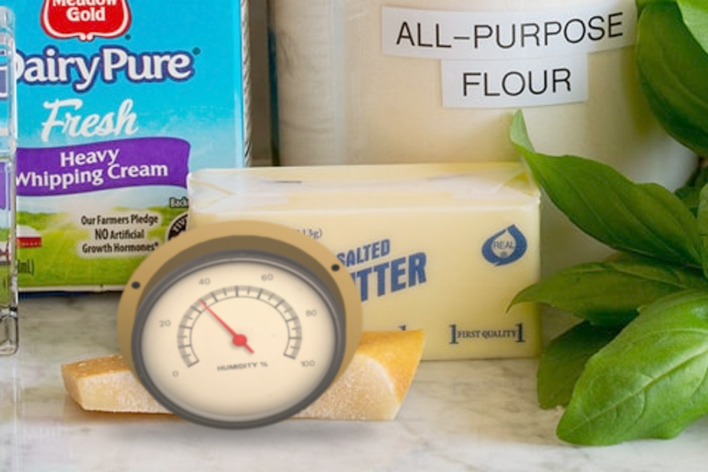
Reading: 35 %
